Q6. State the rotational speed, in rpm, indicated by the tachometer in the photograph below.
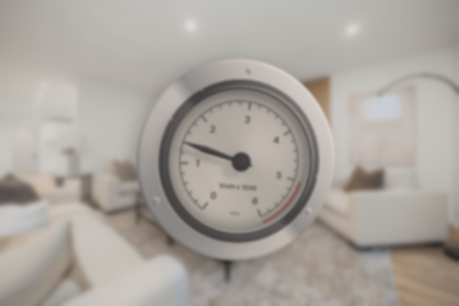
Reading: 1400 rpm
